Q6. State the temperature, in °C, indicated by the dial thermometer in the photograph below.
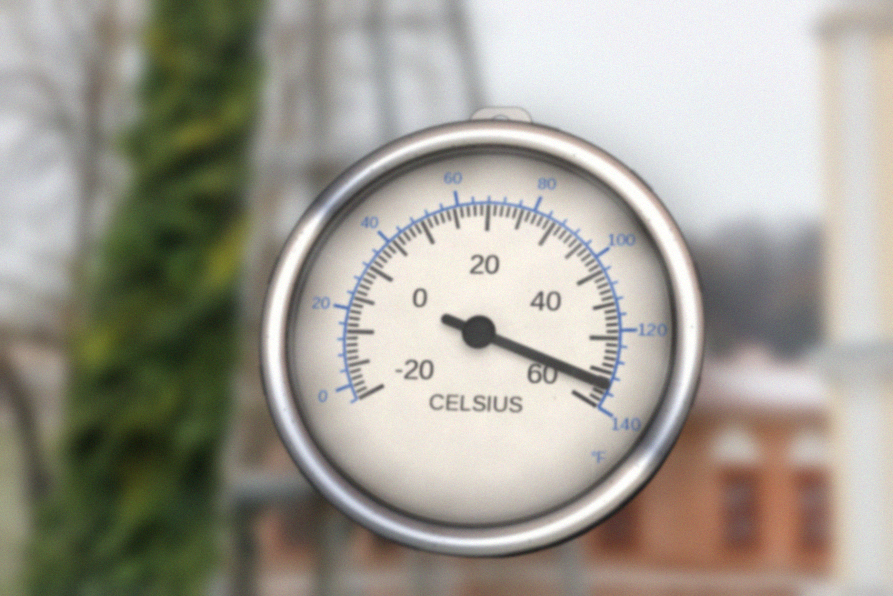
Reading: 57 °C
